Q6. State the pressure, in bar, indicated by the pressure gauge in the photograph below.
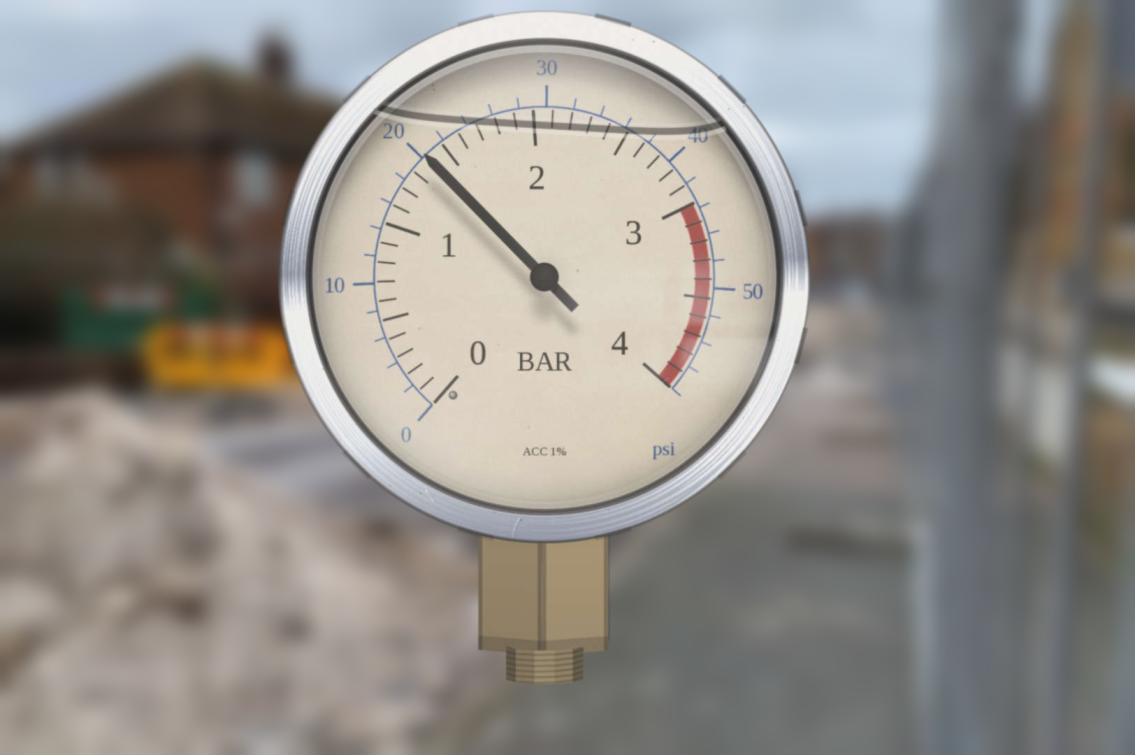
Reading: 1.4 bar
